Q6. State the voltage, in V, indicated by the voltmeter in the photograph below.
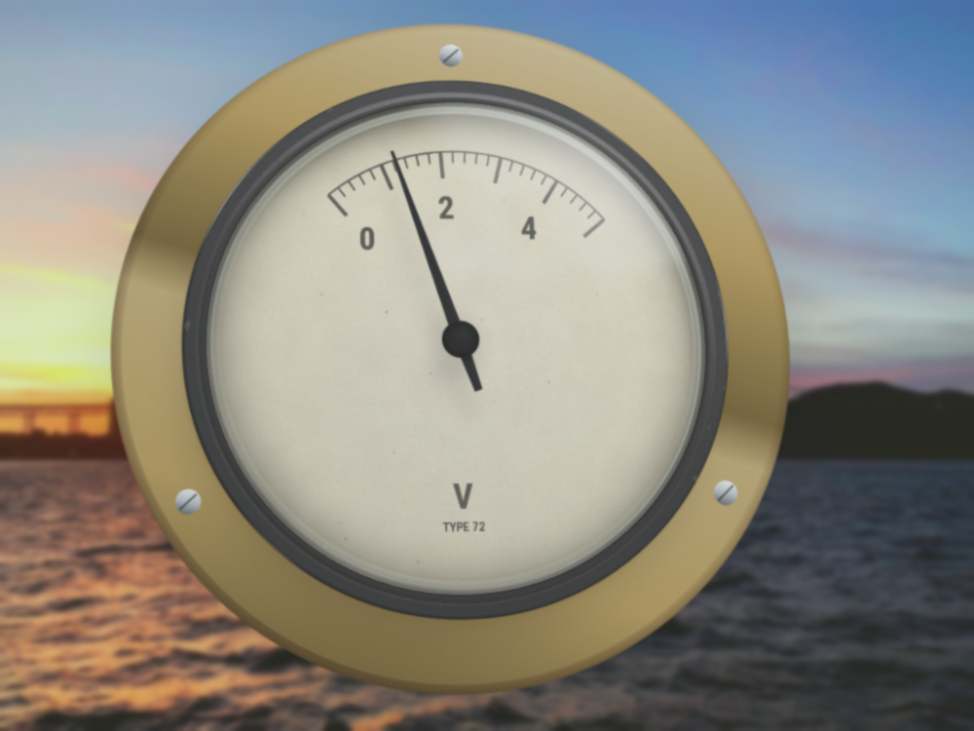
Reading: 1.2 V
